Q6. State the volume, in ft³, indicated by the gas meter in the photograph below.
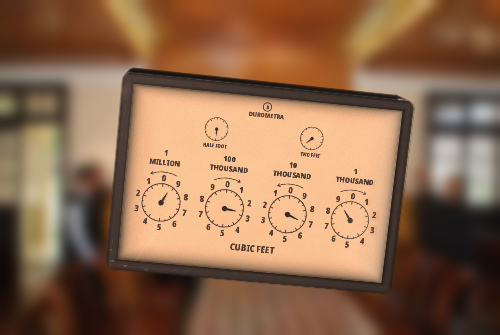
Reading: 926900 ft³
